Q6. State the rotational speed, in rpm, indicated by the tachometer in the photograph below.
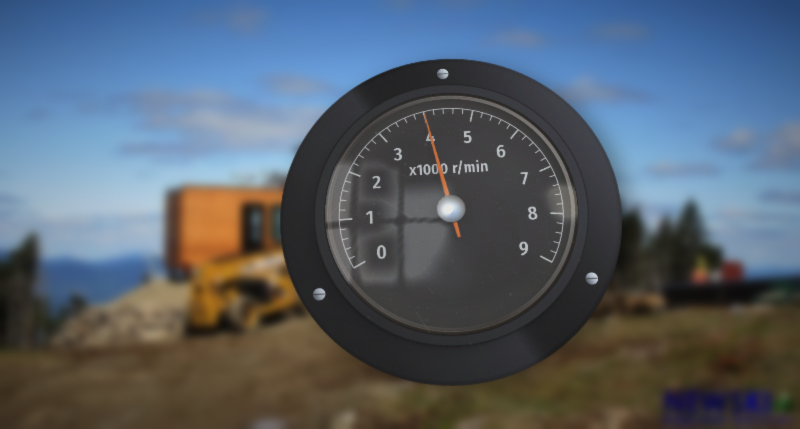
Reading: 4000 rpm
